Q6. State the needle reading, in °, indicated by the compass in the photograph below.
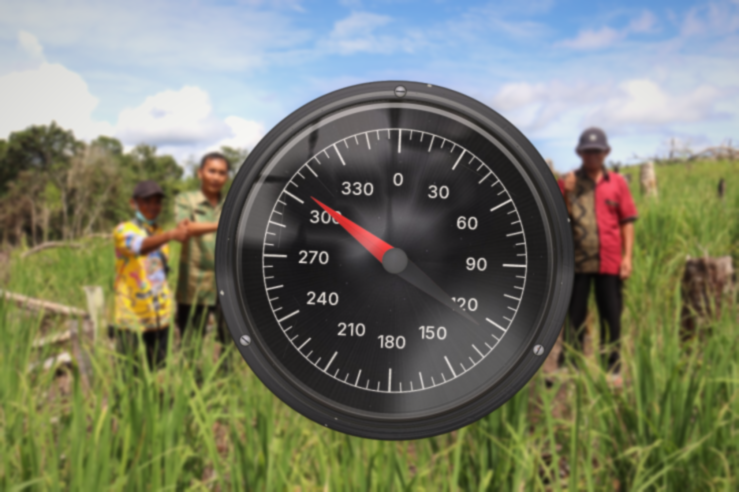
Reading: 305 °
